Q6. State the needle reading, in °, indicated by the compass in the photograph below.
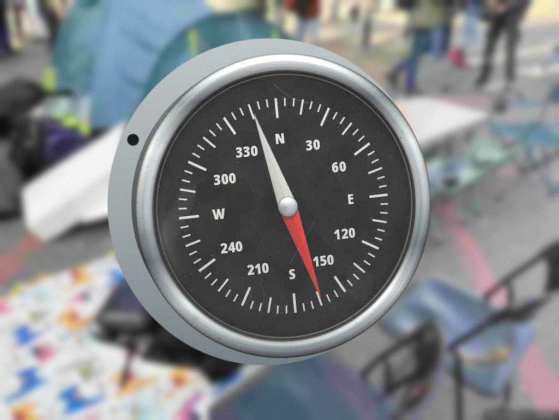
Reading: 165 °
